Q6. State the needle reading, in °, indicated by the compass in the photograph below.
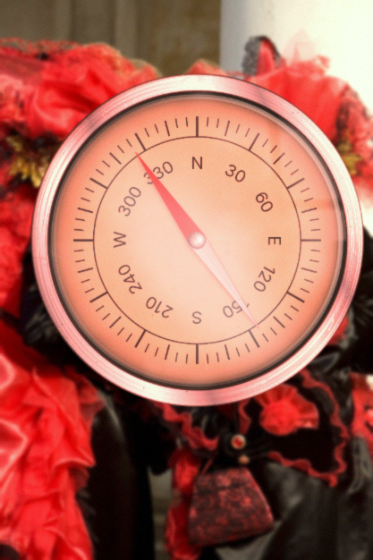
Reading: 325 °
